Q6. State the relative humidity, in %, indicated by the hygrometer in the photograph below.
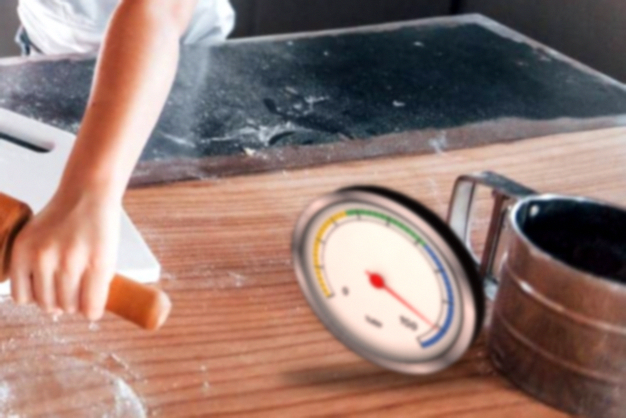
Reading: 90 %
